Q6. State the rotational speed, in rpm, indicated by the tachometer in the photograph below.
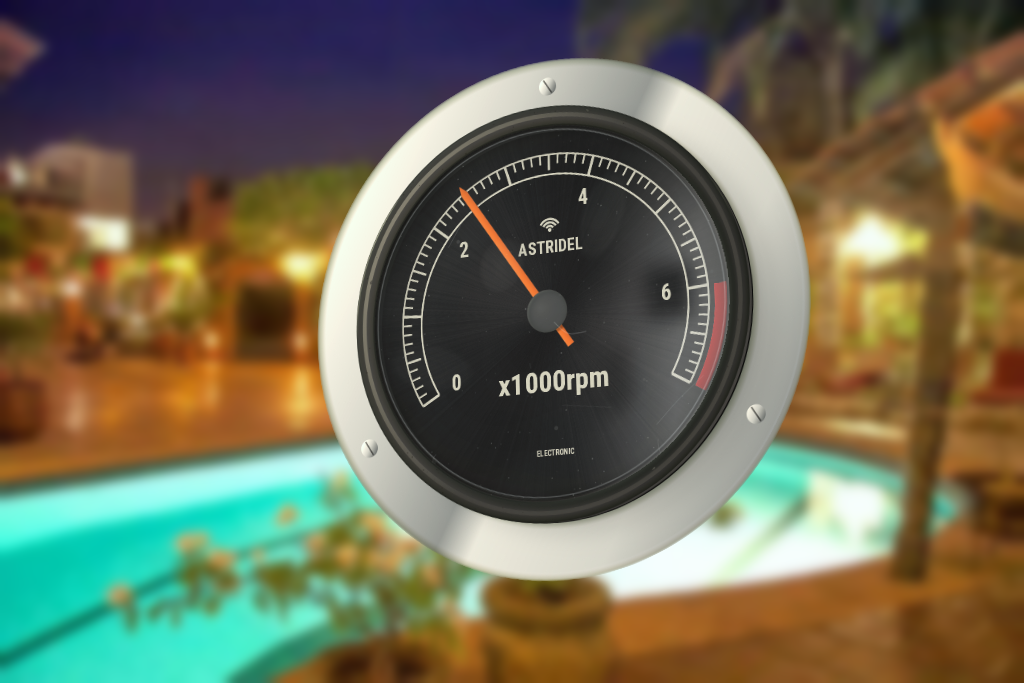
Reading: 2500 rpm
